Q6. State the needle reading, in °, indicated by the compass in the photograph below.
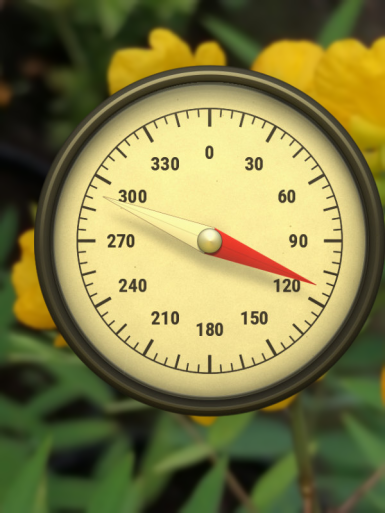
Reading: 112.5 °
